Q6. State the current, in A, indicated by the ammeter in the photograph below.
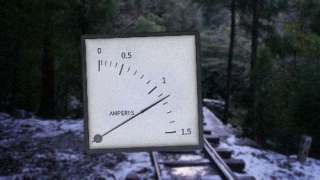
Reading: 1.15 A
